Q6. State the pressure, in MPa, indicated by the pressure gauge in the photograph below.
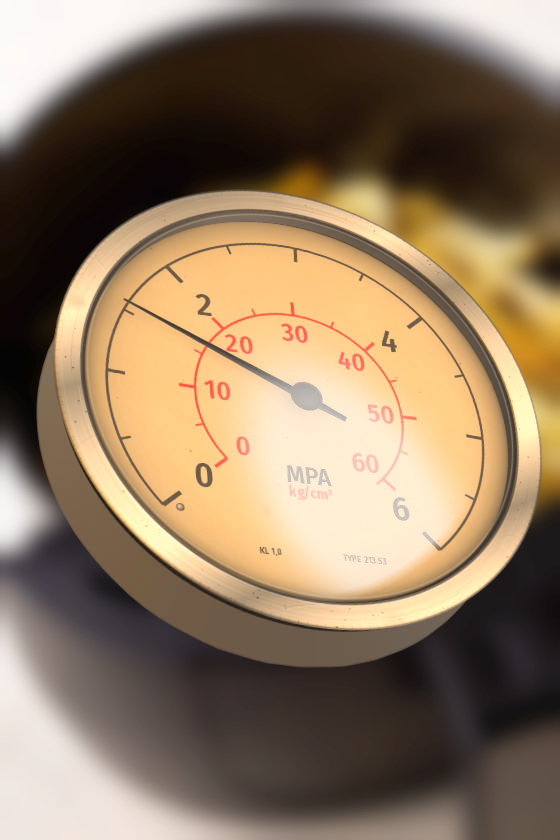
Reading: 1.5 MPa
